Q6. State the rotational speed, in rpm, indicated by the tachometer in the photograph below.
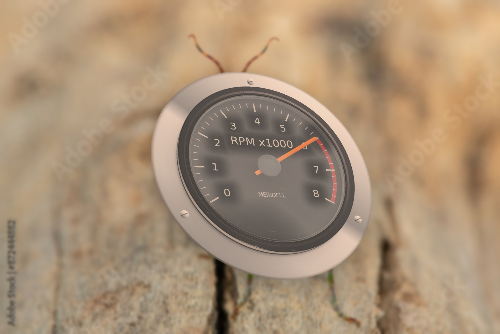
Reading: 6000 rpm
